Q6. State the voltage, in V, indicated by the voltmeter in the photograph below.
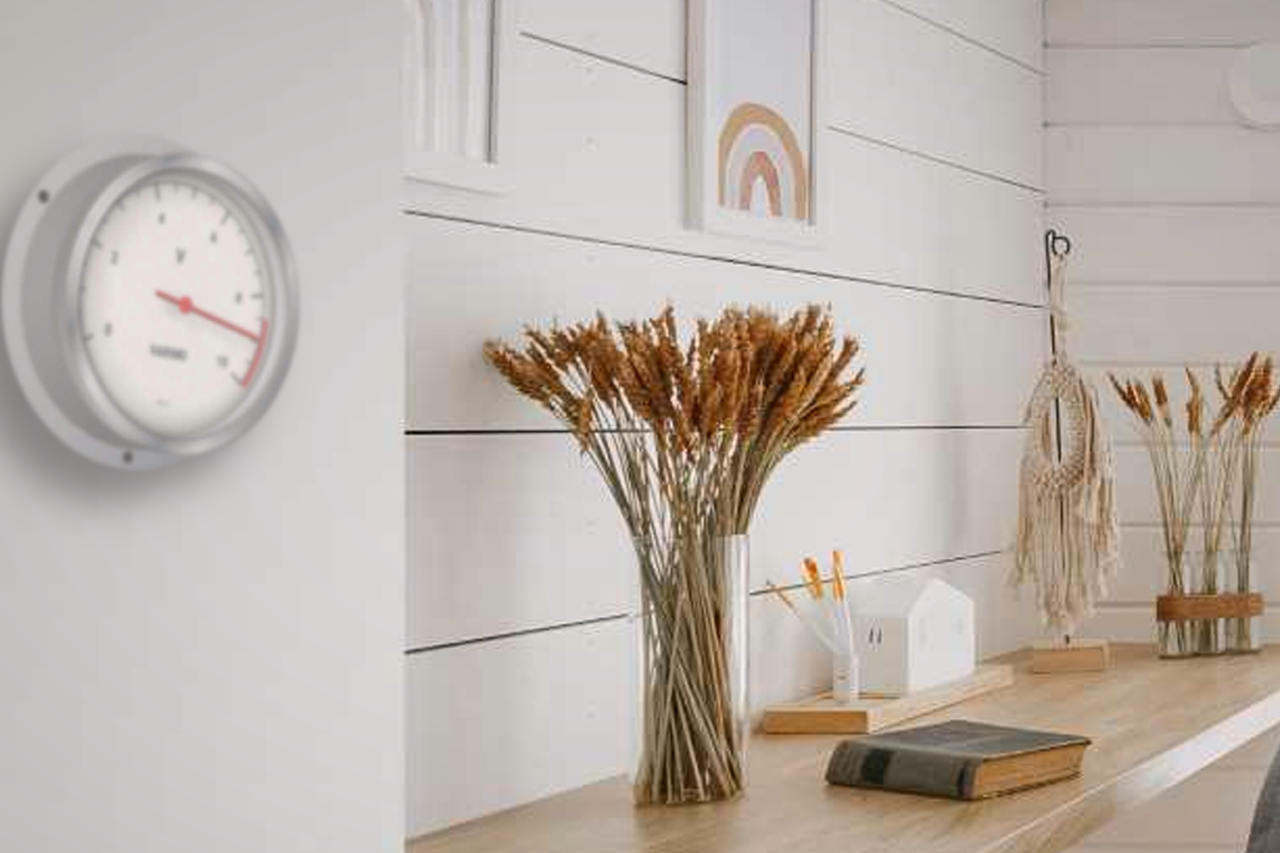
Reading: 9 V
